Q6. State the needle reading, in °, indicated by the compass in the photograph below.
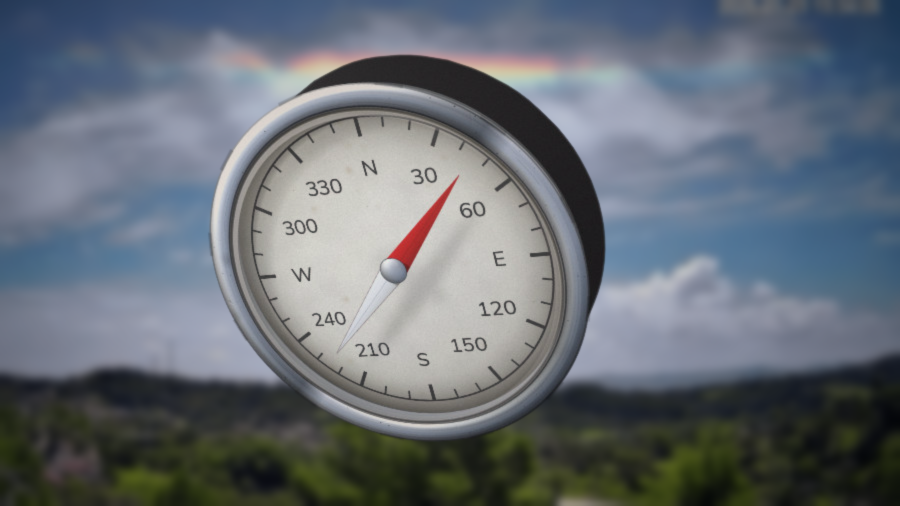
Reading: 45 °
